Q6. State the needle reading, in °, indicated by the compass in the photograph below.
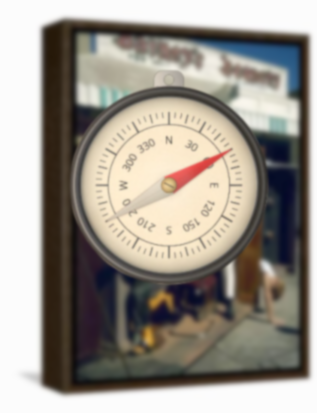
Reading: 60 °
